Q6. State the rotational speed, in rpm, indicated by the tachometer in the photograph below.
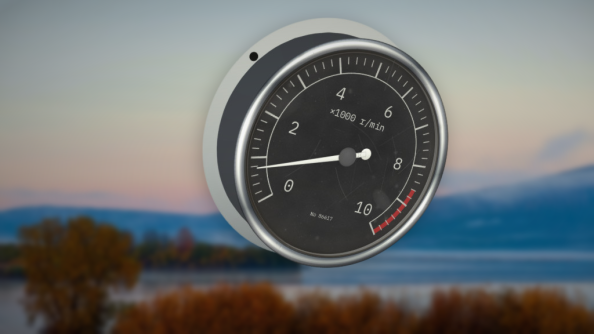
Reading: 800 rpm
